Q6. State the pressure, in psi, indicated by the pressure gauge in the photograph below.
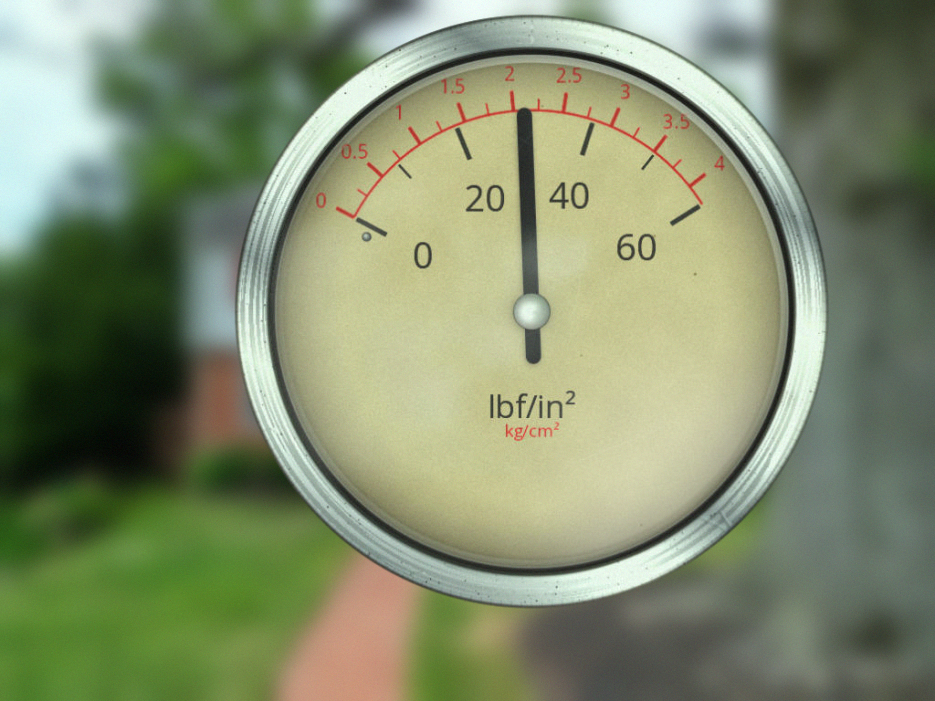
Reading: 30 psi
